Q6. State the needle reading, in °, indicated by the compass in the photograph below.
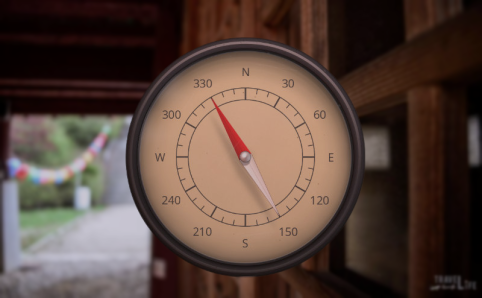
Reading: 330 °
